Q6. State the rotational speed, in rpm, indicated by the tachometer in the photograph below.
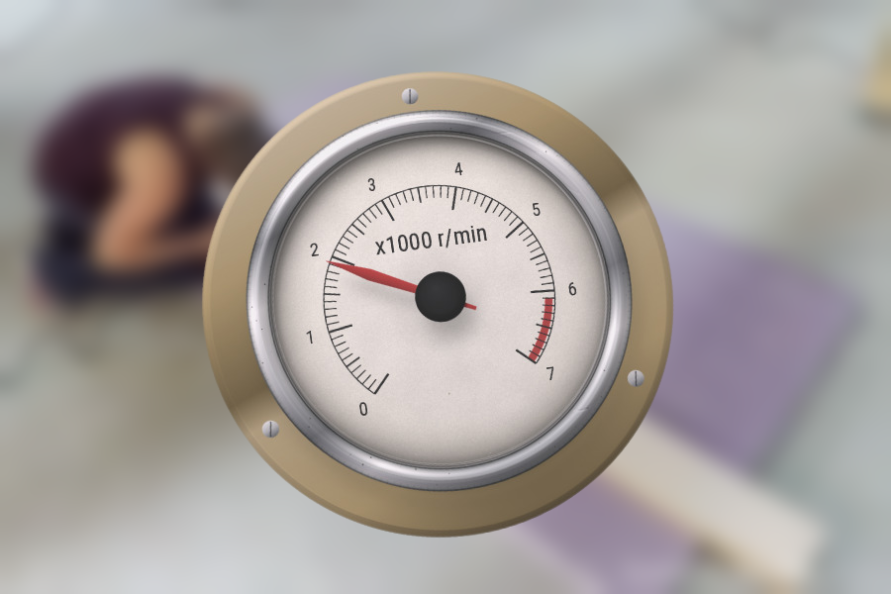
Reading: 1900 rpm
